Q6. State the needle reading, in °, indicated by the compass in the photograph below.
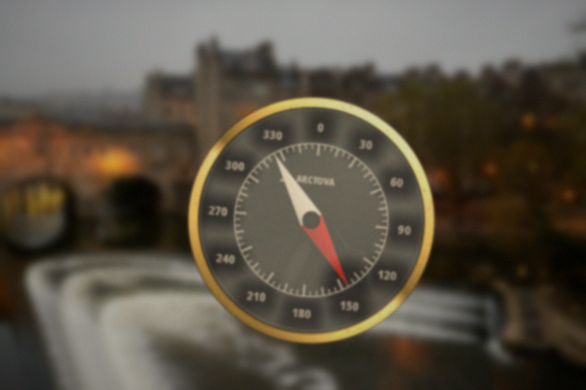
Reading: 145 °
